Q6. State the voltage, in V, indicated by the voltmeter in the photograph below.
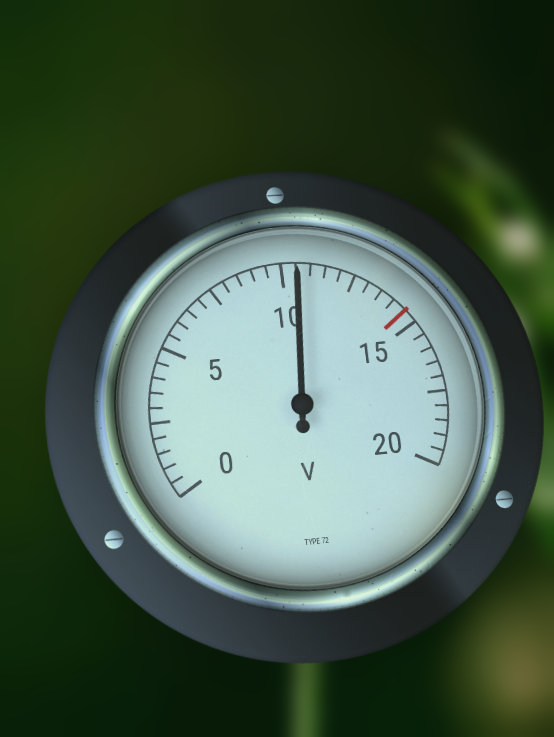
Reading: 10.5 V
